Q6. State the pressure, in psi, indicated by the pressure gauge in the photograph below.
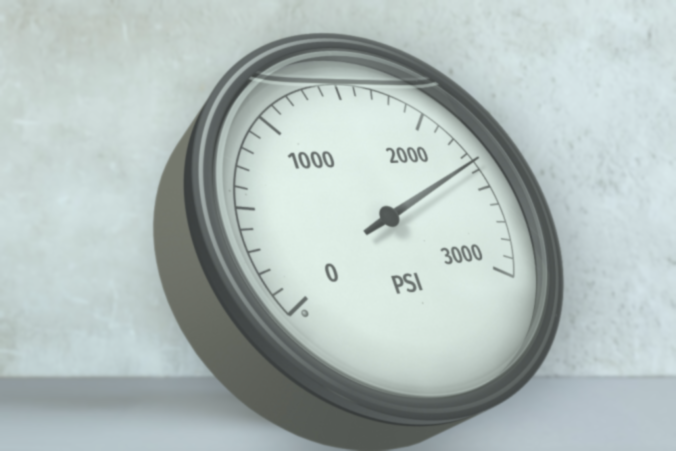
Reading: 2350 psi
